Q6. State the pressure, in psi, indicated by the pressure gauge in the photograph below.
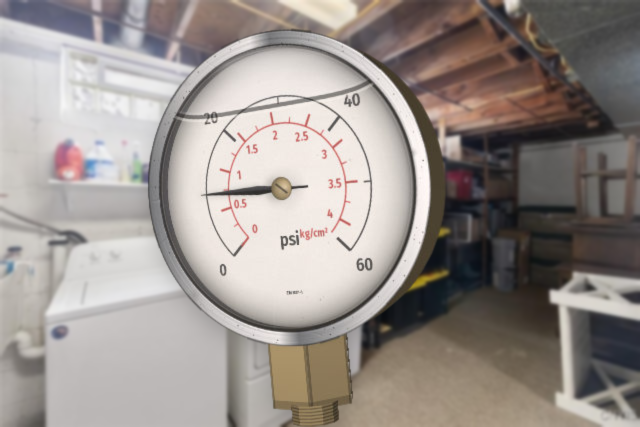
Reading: 10 psi
